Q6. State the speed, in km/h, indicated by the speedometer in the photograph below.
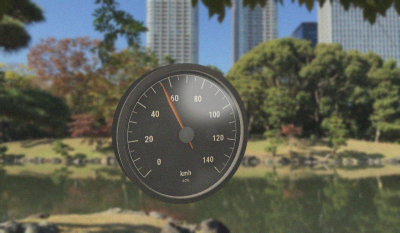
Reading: 55 km/h
